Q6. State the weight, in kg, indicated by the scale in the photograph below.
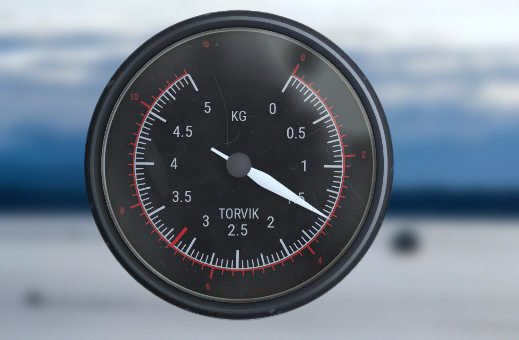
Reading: 1.5 kg
